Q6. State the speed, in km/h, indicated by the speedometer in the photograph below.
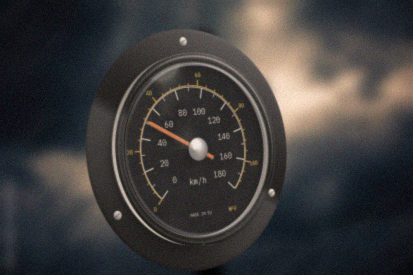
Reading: 50 km/h
